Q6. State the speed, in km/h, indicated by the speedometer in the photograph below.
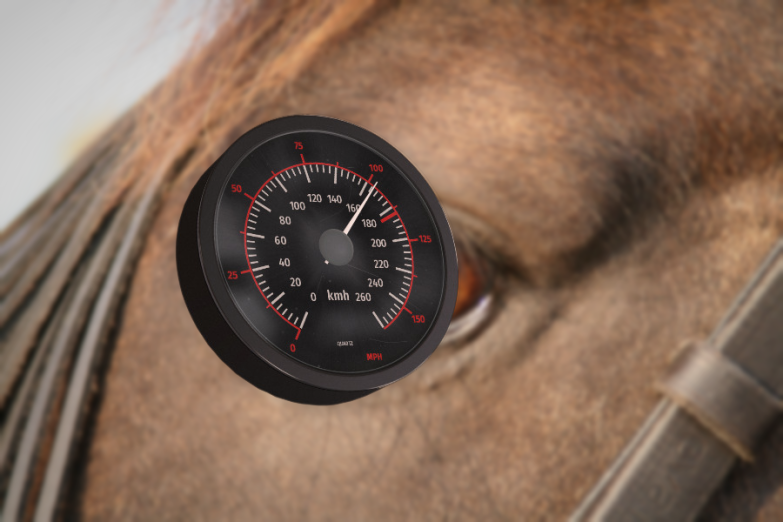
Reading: 164 km/h
